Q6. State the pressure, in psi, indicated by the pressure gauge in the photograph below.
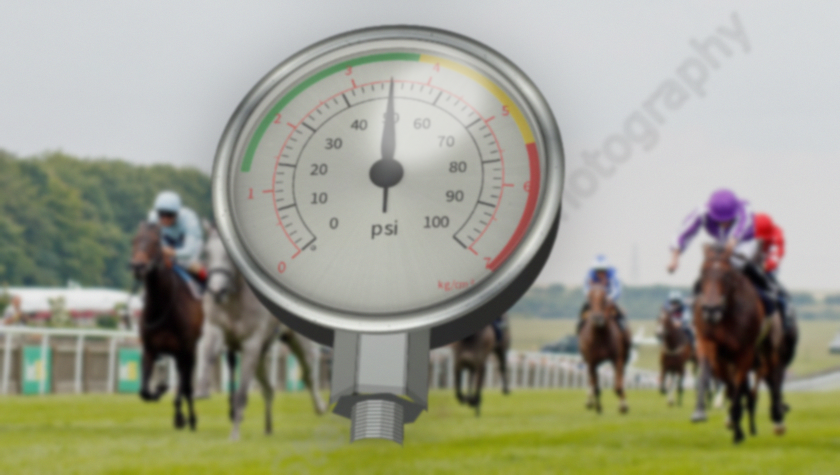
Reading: 50 psi
